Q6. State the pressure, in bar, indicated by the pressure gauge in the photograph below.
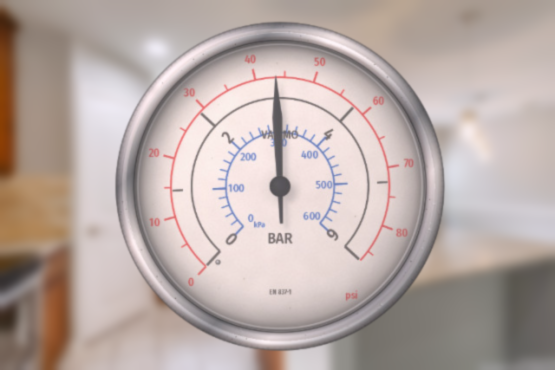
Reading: 3 bar
